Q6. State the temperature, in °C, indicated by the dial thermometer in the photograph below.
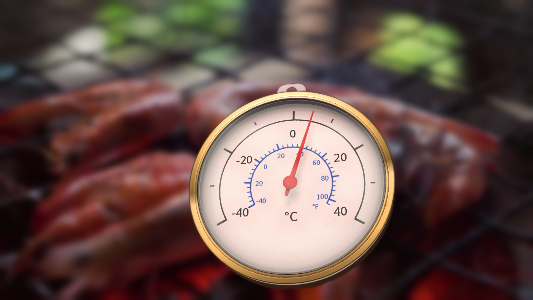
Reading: 5 °C
